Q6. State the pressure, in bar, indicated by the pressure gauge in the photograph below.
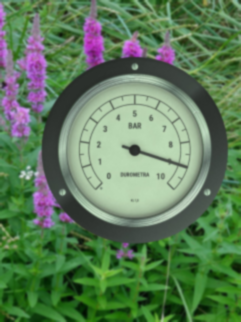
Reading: 9 bar
